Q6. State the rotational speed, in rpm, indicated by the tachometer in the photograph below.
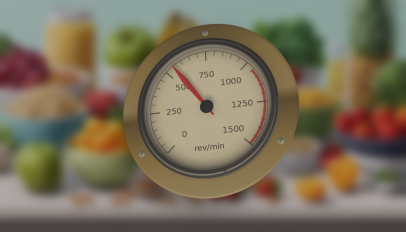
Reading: 550 rpm
